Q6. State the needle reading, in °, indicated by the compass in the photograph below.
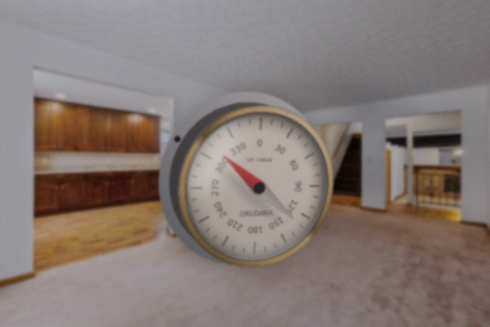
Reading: 310 °
